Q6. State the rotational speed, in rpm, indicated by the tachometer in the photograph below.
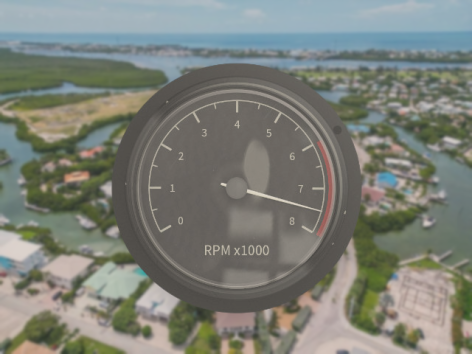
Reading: 7500 rpm
